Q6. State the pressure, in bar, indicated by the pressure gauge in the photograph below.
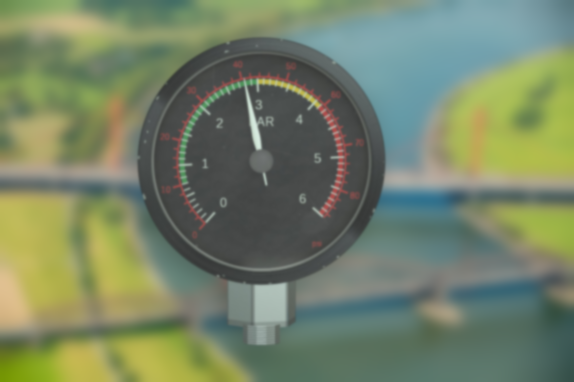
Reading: 2.8 bar
